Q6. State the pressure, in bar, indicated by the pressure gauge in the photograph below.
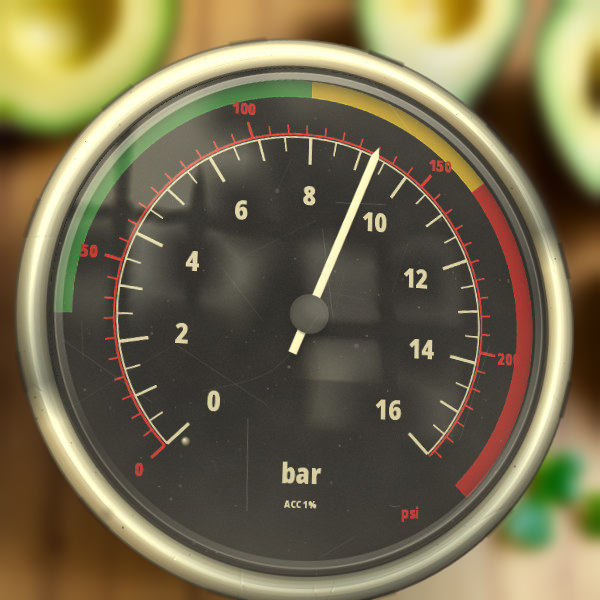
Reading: 9.25 bar
